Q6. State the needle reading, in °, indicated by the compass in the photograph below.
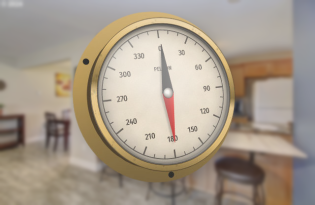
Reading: 180 °
